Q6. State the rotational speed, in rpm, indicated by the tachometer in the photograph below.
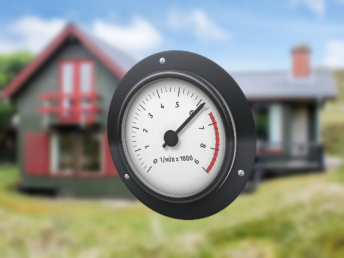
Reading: 6200 rpm
